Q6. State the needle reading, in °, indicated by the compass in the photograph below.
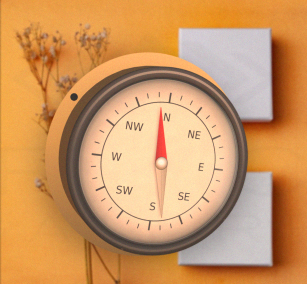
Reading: 350 °
